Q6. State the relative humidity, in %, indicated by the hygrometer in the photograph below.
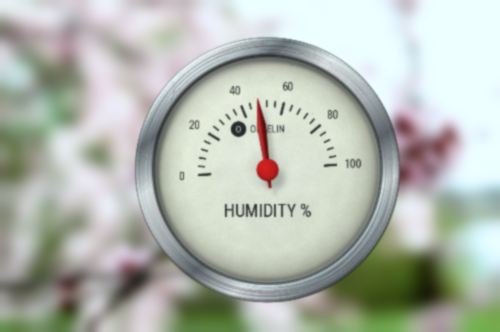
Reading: 48 %
